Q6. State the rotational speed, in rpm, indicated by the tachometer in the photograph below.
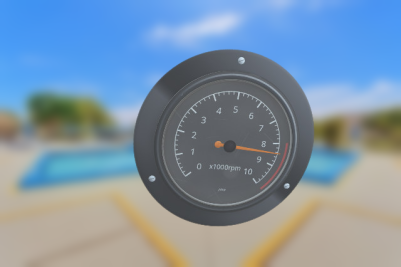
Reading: 8400 rpm
